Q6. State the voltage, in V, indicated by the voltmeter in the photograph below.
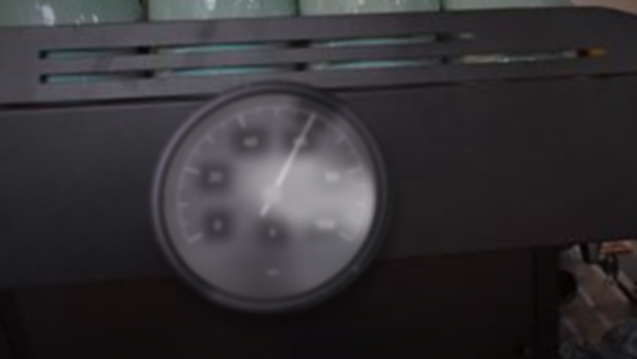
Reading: 60 V
